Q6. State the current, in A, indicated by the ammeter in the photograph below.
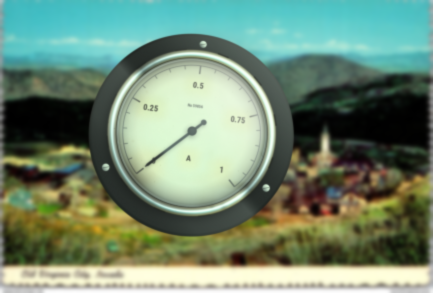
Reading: 0 A
